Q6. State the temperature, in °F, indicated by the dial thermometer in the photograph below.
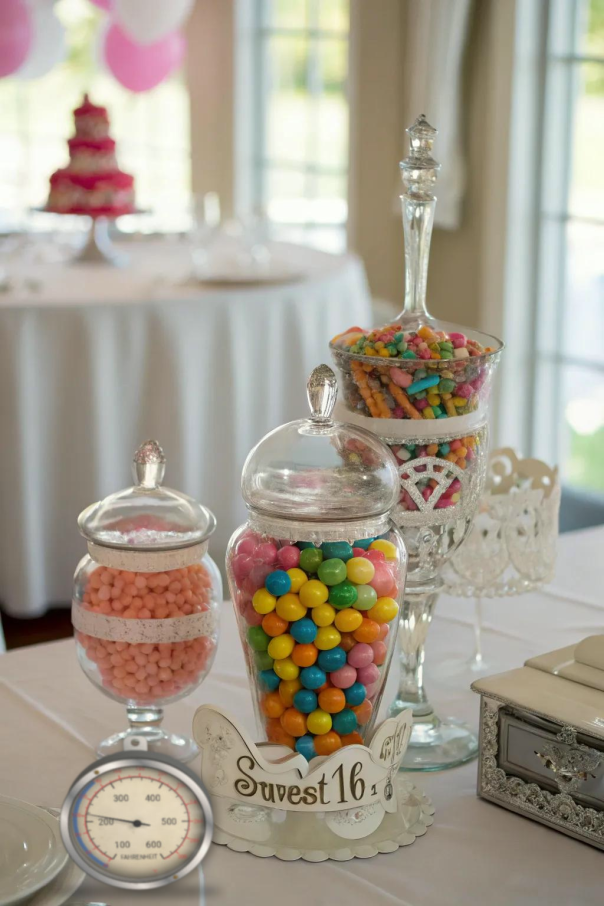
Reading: 220 °F
